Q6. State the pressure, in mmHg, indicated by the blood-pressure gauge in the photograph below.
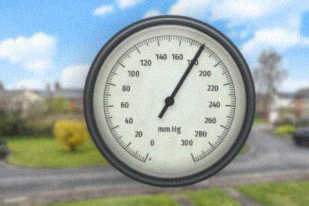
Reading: 180 mmHg
